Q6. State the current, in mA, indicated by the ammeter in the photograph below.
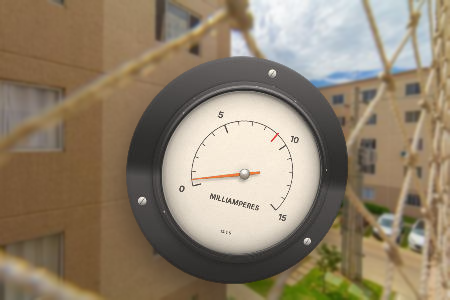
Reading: 0.5 mA
